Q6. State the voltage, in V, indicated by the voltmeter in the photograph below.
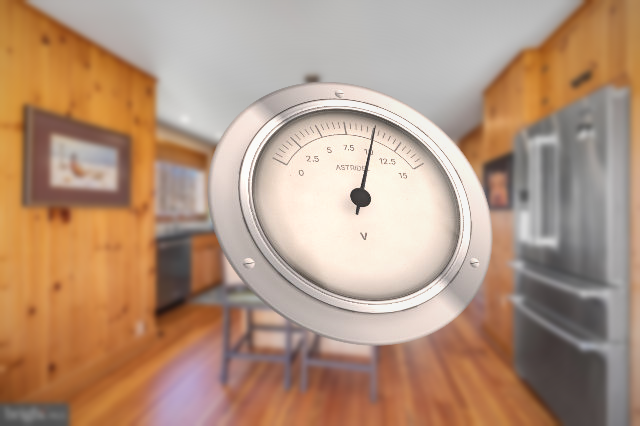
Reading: 10 V
